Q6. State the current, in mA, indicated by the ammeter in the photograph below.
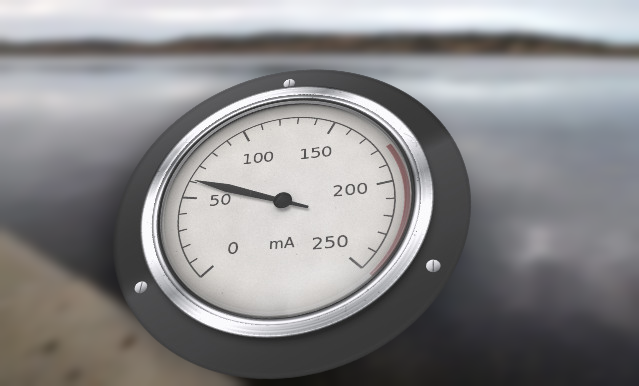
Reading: 60 mA
